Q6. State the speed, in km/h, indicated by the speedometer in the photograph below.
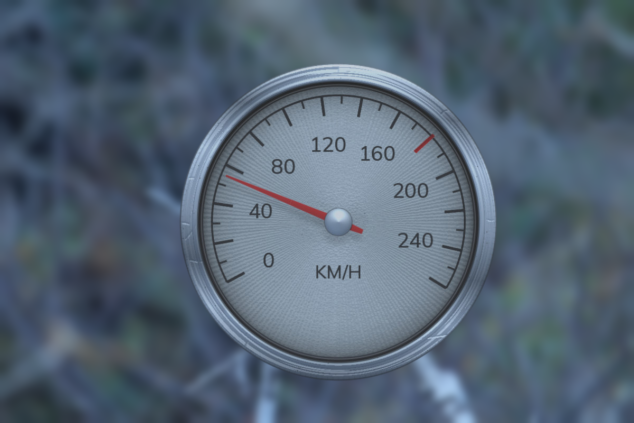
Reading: 55 km/h
